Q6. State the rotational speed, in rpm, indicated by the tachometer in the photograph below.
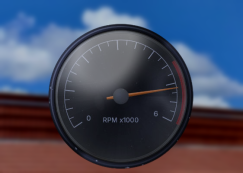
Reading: 5125 rpm
